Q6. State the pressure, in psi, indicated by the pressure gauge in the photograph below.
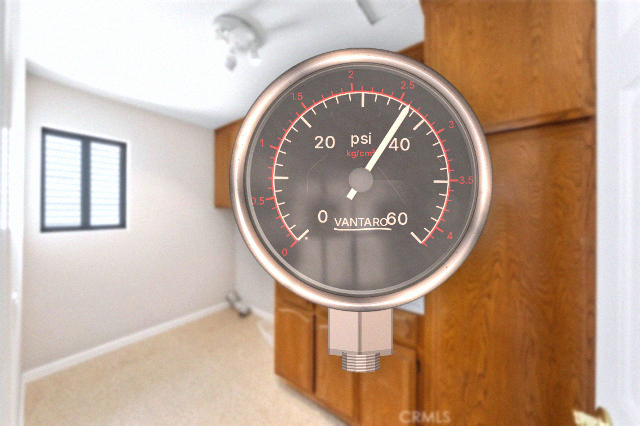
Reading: 37 psi
